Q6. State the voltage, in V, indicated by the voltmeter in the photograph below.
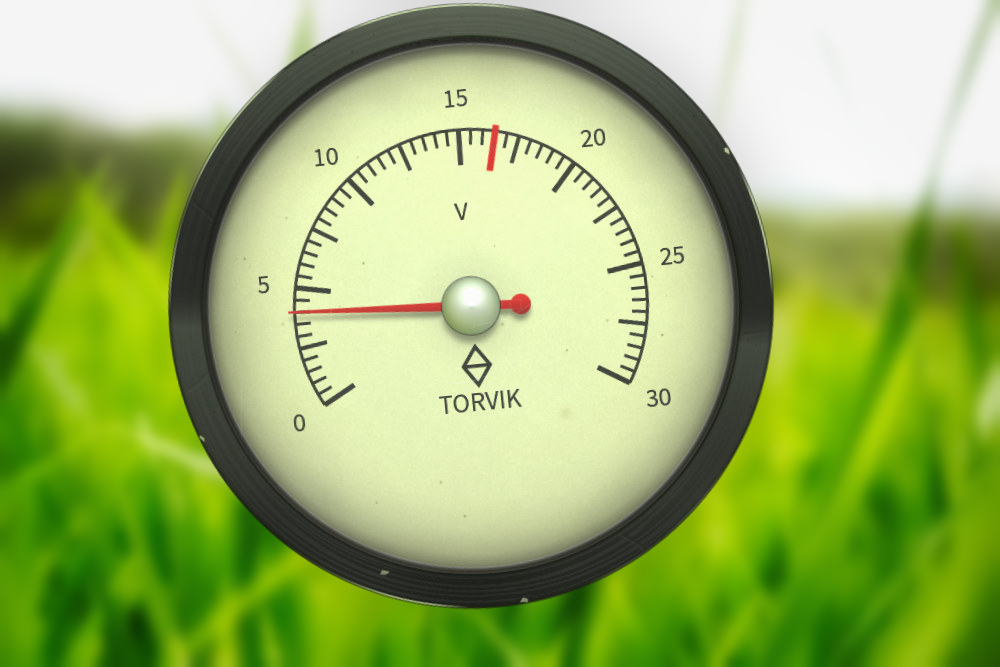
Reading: 4 V
